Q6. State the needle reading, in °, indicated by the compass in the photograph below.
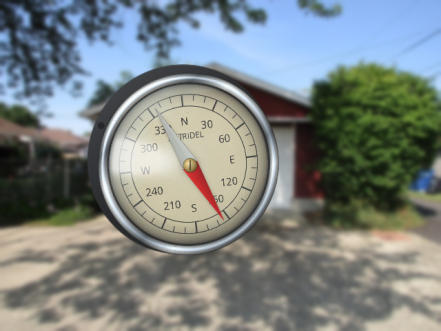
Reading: 155 °
